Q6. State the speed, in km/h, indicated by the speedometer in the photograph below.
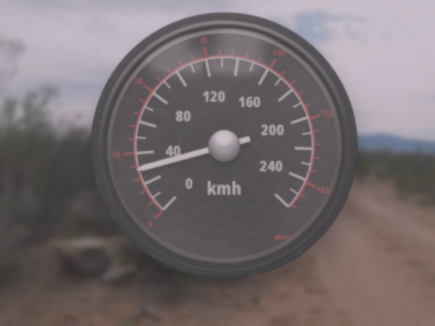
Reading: 30 km/h
